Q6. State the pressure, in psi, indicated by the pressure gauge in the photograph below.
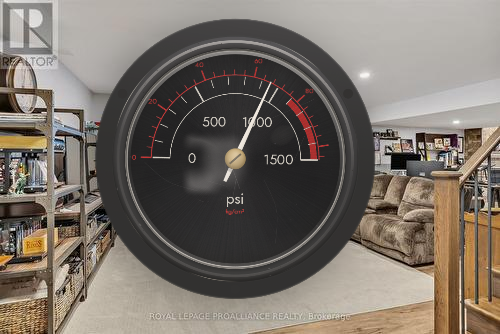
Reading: 950 psi
